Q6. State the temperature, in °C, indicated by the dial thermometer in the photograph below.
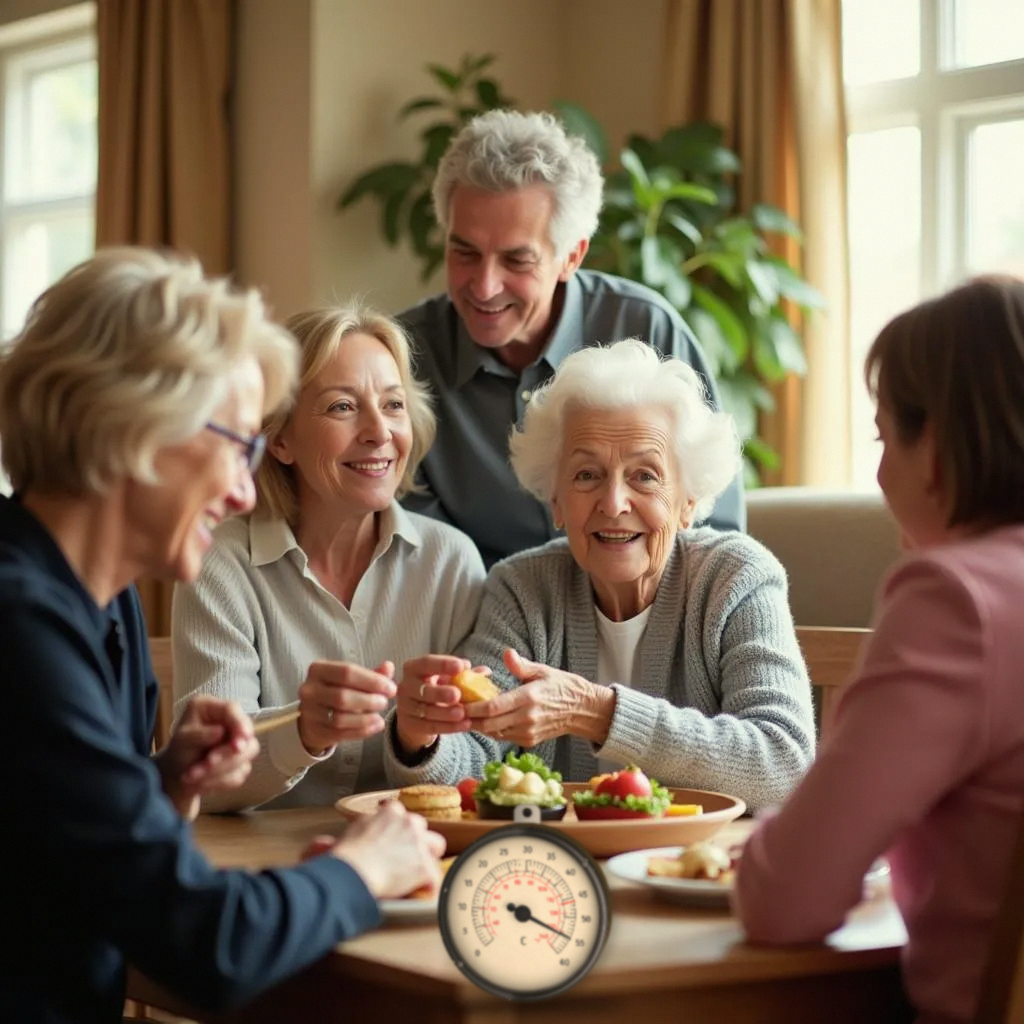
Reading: 55 °C
